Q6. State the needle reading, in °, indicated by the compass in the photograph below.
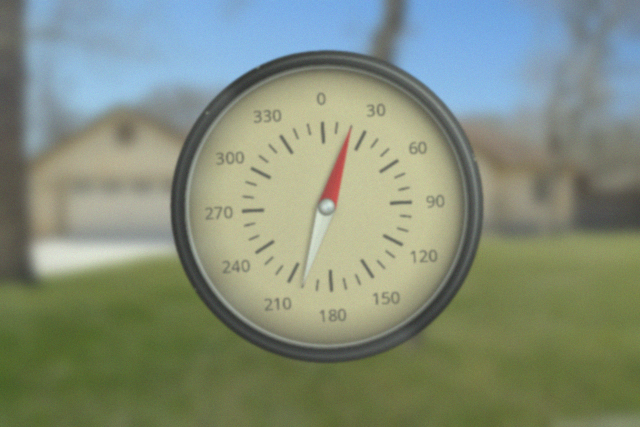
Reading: 20 °
